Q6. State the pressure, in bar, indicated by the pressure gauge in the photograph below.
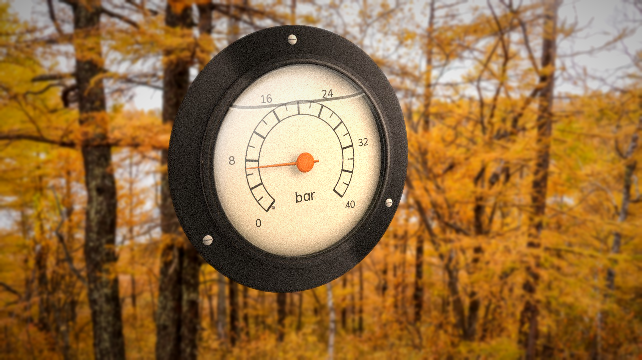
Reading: 7 bar
